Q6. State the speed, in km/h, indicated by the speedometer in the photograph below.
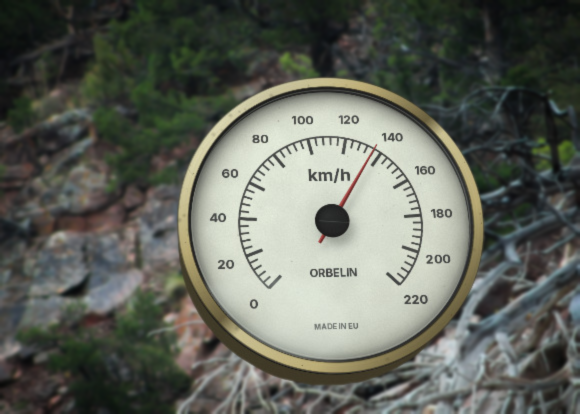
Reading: 136 km/h
